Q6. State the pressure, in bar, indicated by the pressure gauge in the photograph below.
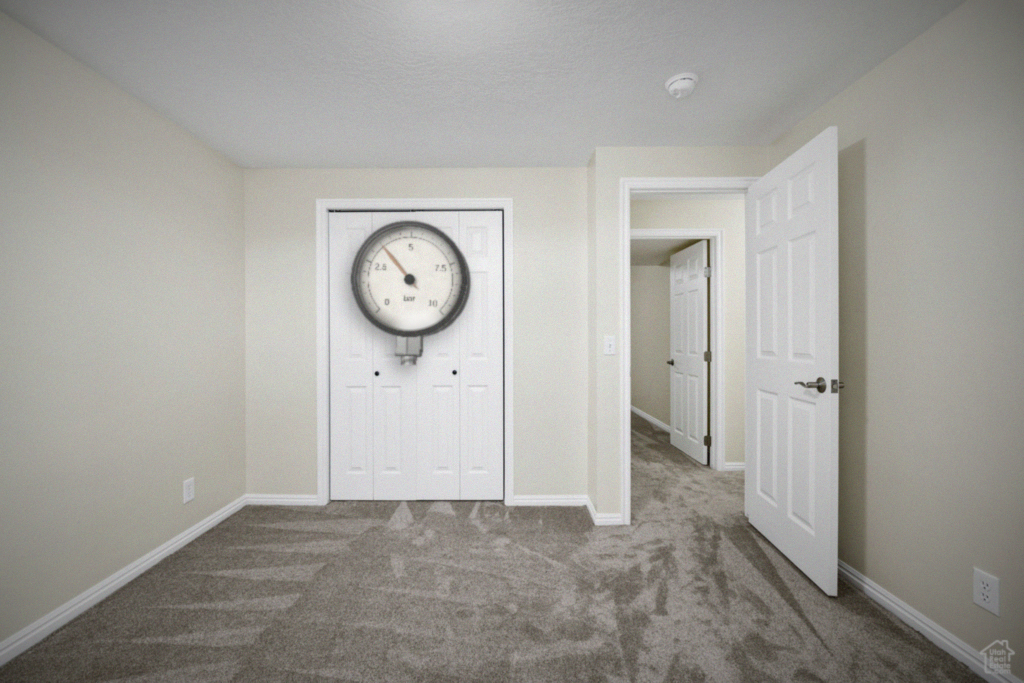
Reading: 3.5 bar
